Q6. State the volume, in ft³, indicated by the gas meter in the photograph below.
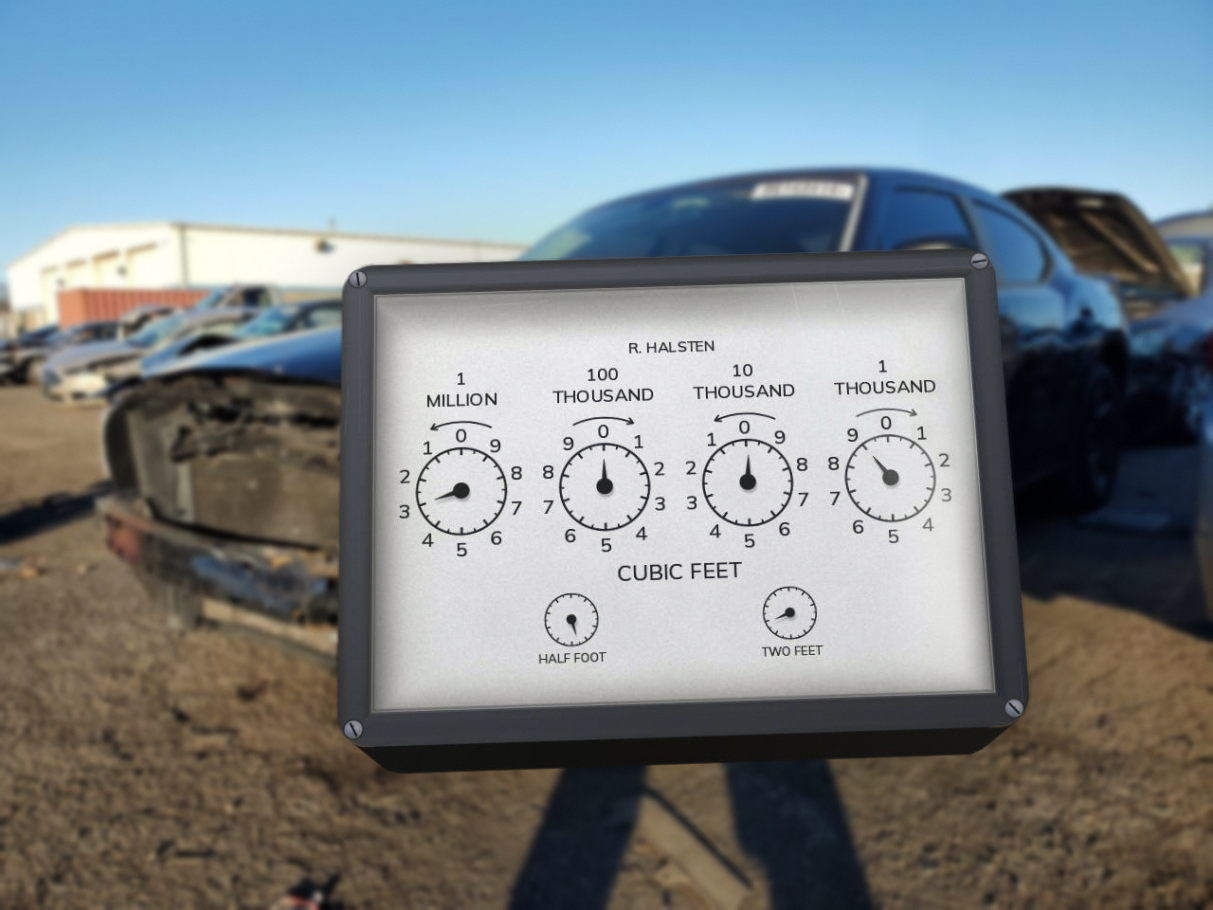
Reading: 299900 ft³
